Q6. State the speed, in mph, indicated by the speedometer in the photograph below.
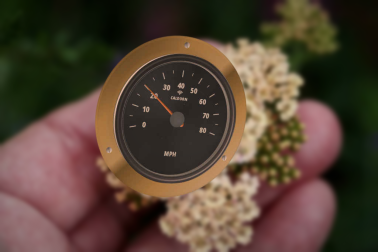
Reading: 20 mph
